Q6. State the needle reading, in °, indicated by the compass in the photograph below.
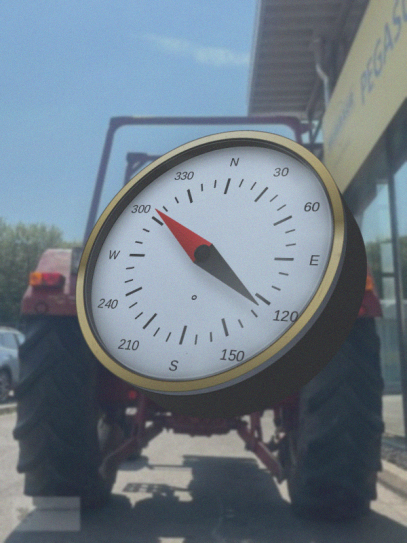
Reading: 305 °
